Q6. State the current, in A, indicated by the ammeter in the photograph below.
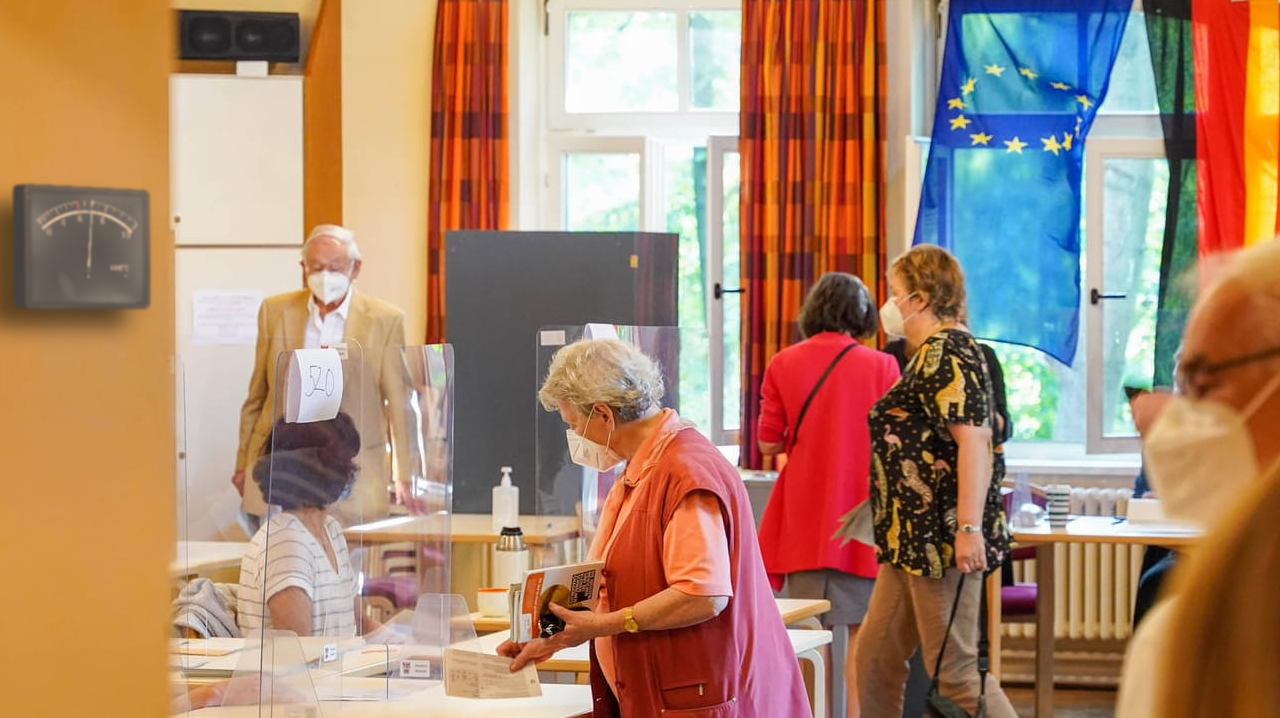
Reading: 7 A
